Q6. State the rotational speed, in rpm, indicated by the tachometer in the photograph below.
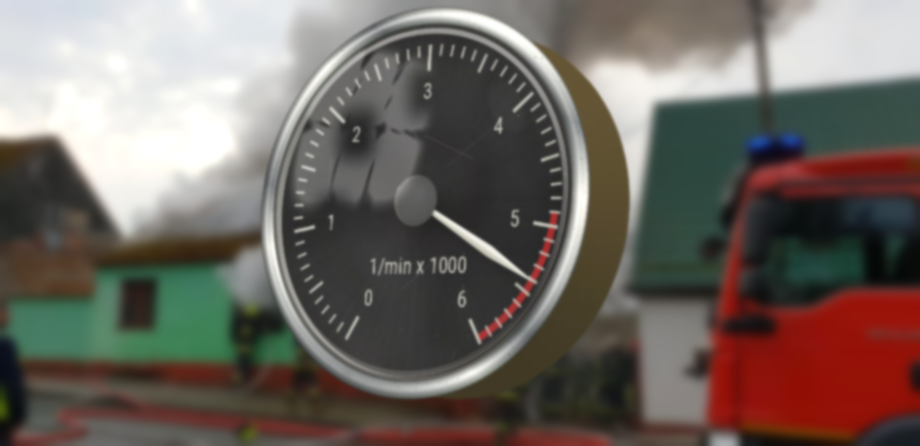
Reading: 5400 rpm
